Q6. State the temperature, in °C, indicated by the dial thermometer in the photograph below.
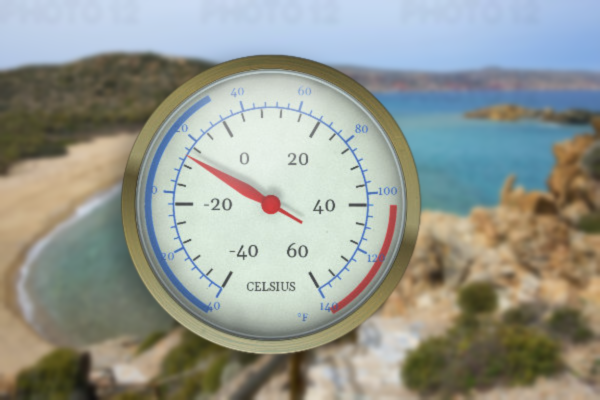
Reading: -10 °C
